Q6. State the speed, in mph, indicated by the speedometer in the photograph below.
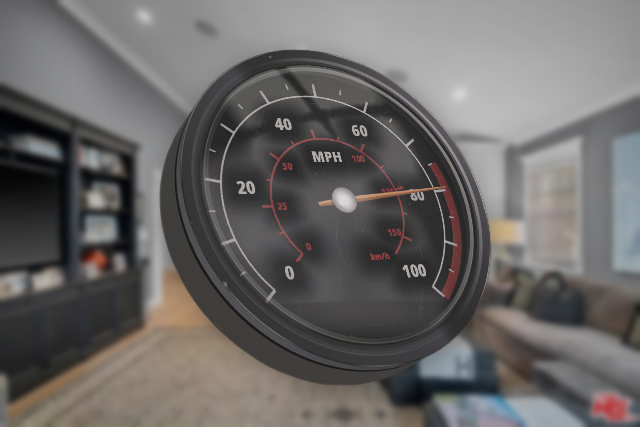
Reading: 80 mph
